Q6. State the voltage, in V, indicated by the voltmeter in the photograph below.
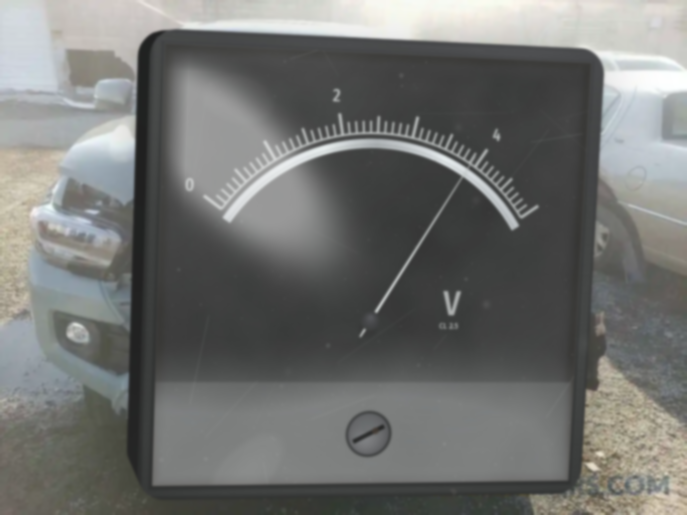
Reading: 3.9 V
